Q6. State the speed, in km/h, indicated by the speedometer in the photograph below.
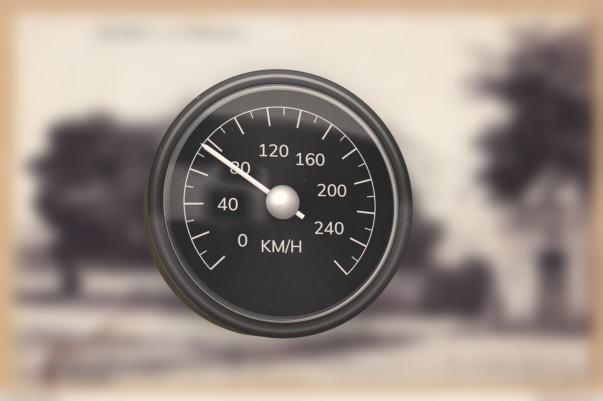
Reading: 75 km/h
